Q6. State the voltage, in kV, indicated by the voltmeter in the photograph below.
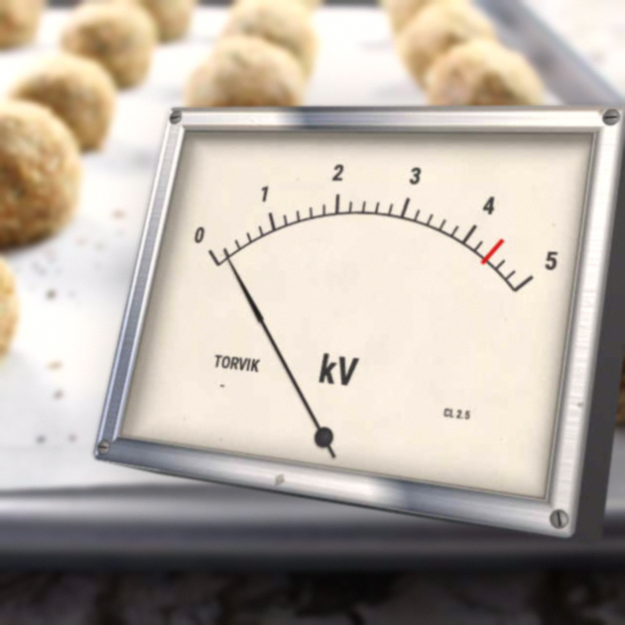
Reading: 0.2 kV
